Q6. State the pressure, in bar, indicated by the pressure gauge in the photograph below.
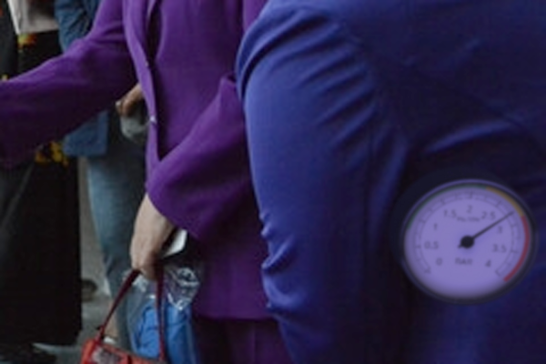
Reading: 2.75 bar
